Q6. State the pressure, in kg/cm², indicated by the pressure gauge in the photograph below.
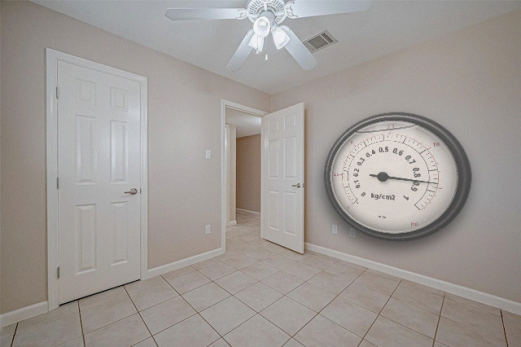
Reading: 0.86 kg/cm²
